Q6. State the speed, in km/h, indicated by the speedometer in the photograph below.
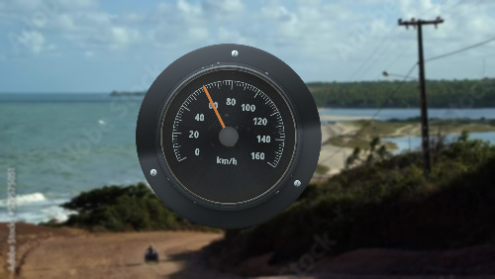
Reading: 60 km/h
